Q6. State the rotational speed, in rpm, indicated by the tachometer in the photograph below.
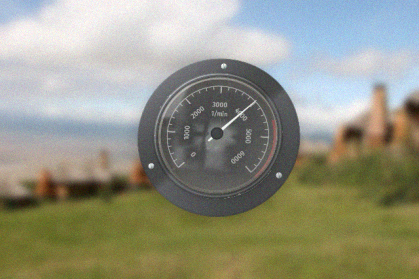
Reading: 4000 rpm
